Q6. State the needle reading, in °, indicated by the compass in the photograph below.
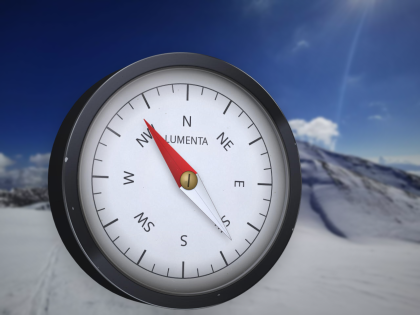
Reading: 320 °
